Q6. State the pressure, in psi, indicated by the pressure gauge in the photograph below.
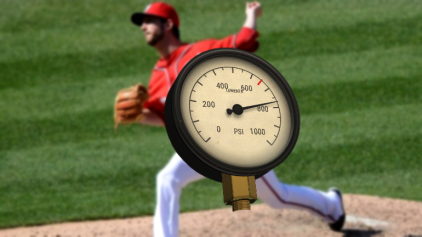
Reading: 775 psi
